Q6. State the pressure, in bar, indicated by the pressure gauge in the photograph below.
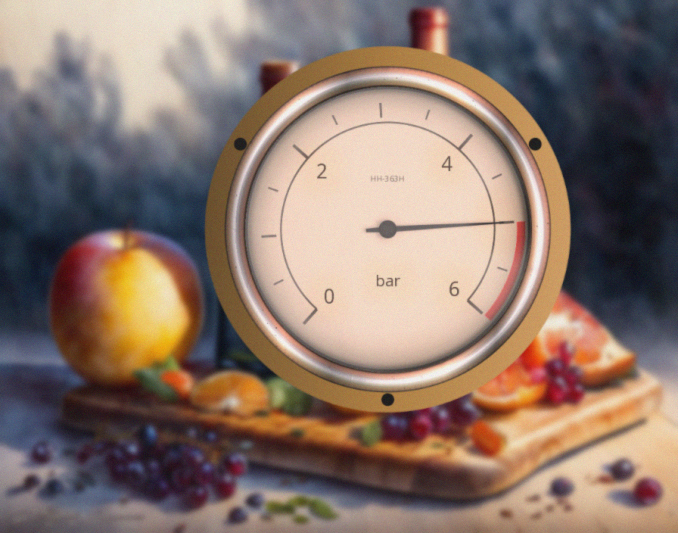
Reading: 5 bar
